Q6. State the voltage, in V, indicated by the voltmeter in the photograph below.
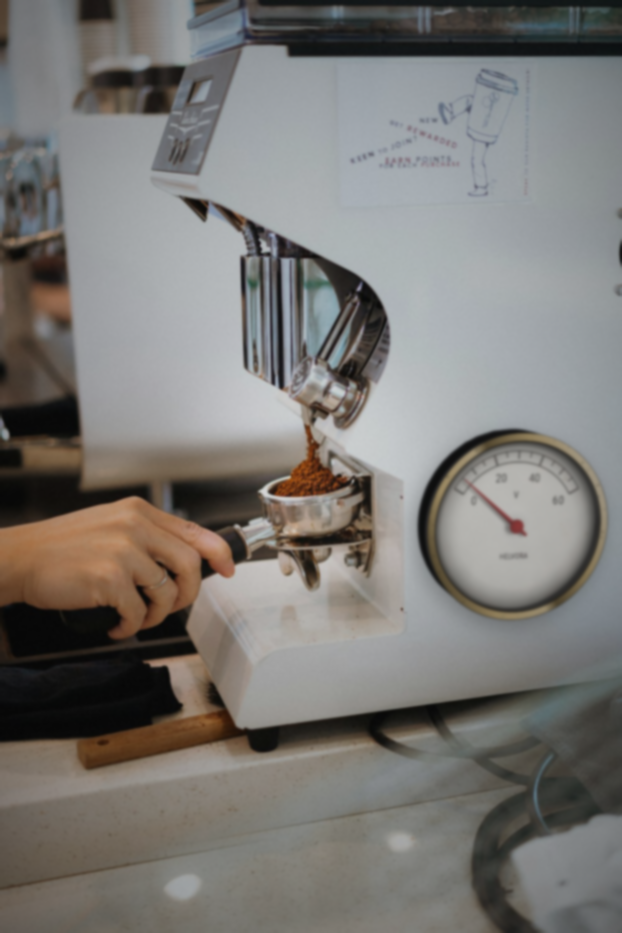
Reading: 5 V
